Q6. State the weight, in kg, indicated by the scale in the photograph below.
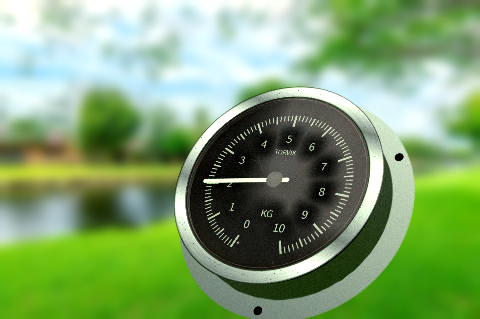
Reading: 2 kg
